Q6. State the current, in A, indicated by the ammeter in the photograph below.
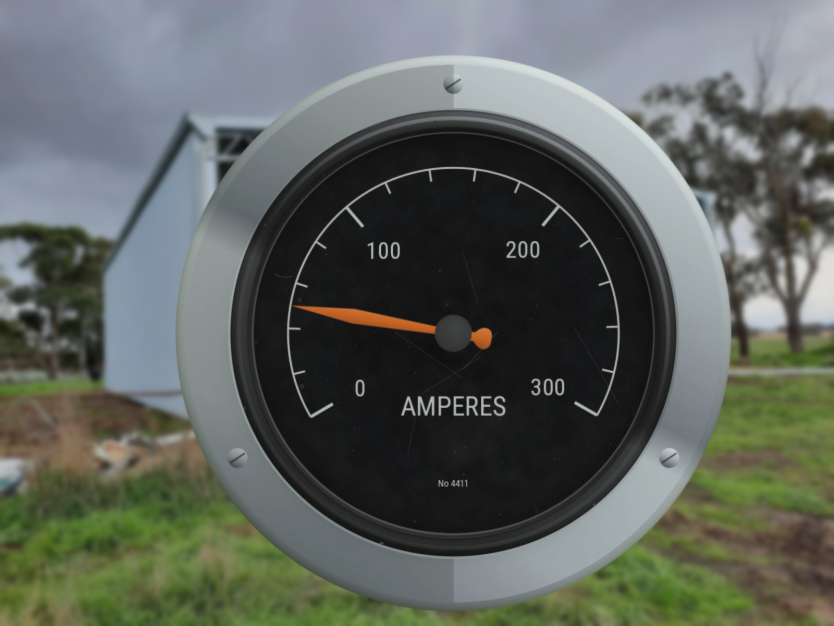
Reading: 50 A
